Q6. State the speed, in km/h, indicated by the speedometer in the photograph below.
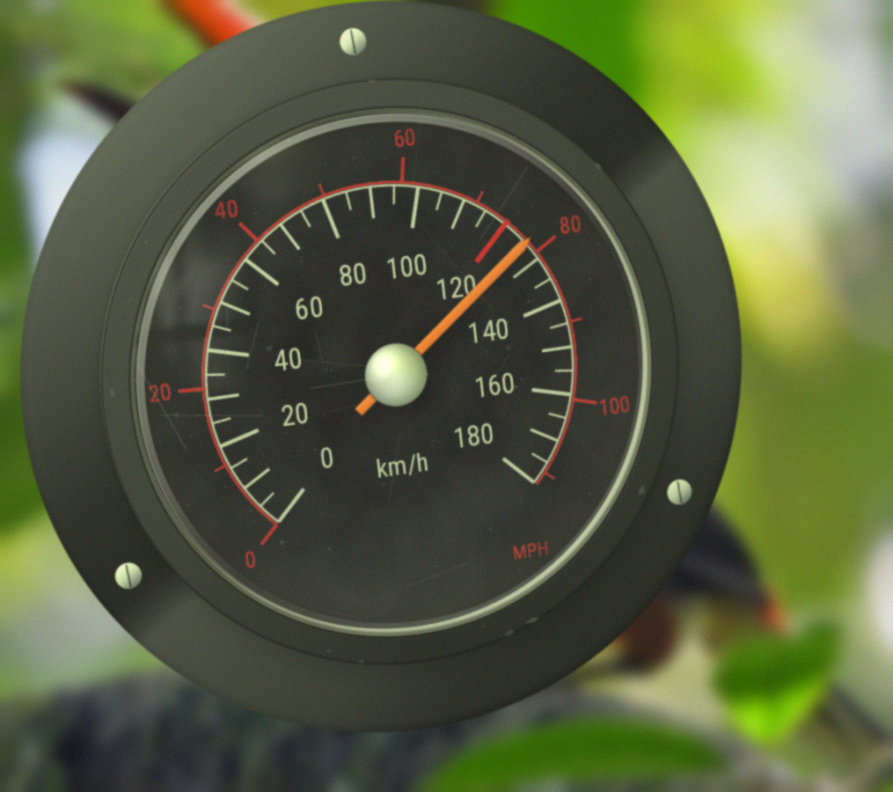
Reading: 125 km/h
